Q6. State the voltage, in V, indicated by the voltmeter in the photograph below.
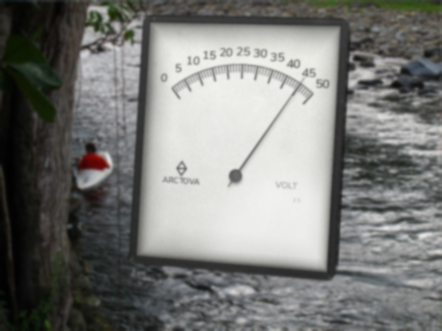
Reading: 45 V
